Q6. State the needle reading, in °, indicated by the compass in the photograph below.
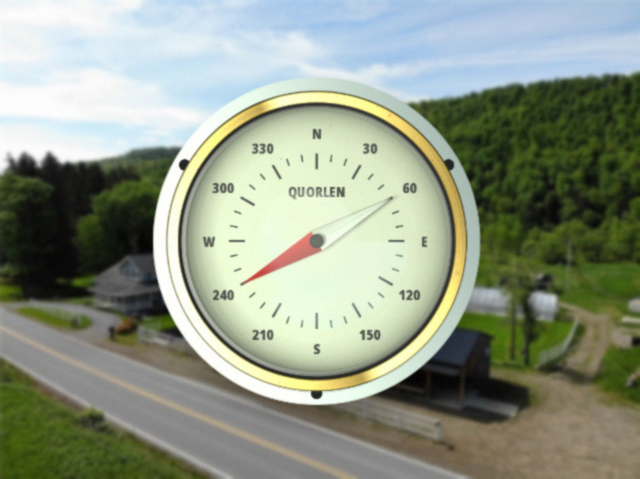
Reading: 240 °
